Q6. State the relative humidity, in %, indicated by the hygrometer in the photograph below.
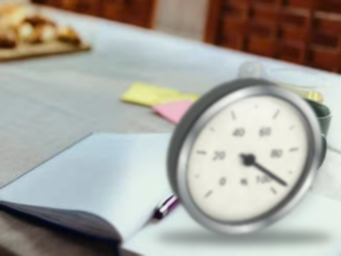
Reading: 95 %
